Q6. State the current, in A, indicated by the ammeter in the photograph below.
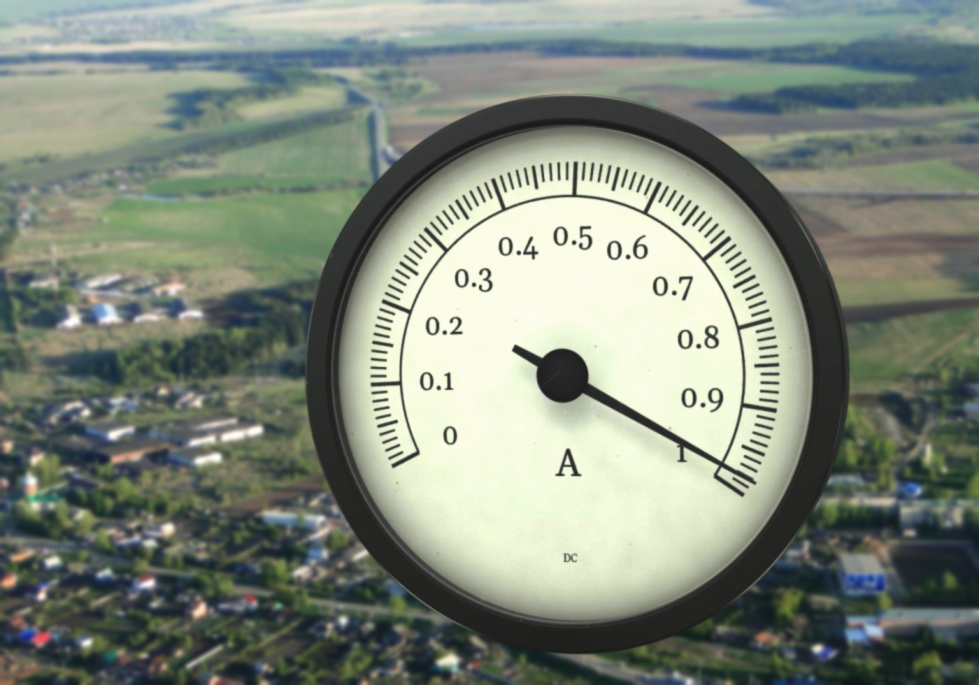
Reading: 0.98 A
